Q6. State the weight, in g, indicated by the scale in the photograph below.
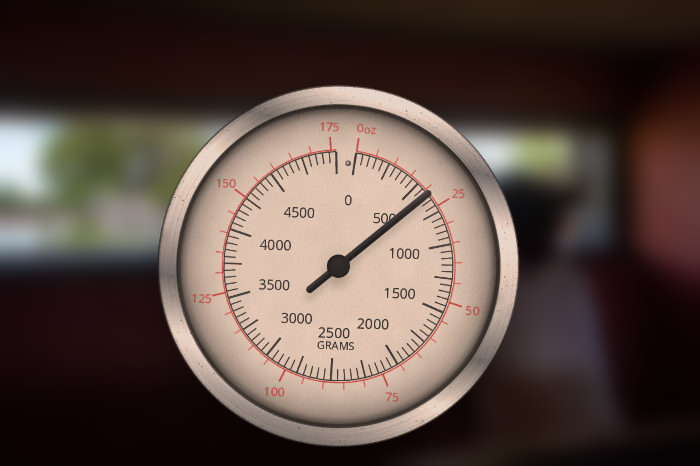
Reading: 600 g
